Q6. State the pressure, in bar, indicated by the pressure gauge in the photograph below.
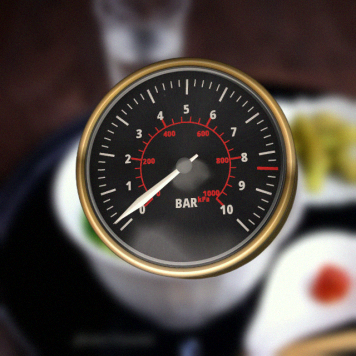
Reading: 0.2 bar
